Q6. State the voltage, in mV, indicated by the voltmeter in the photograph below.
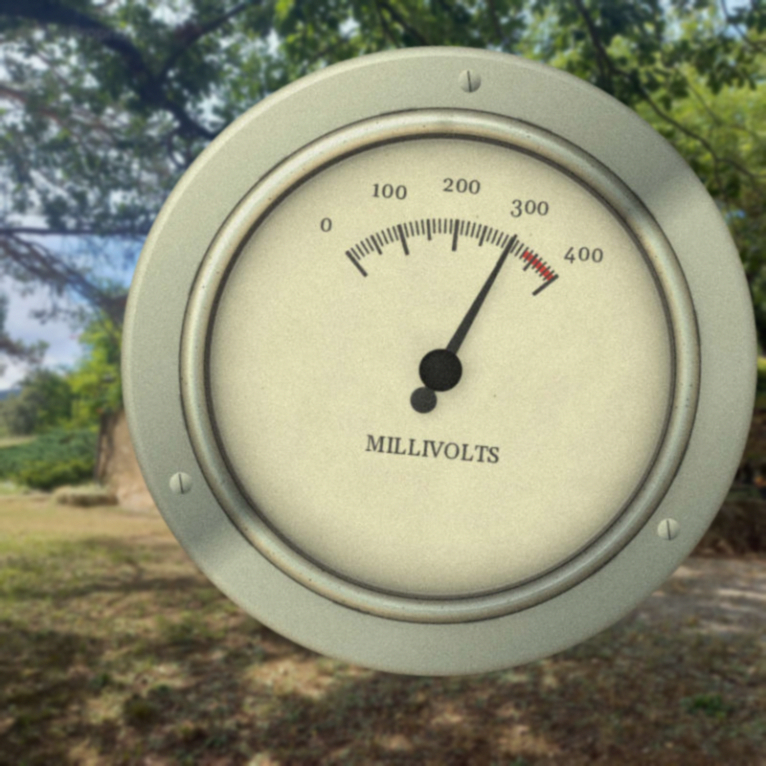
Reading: 300 mV
